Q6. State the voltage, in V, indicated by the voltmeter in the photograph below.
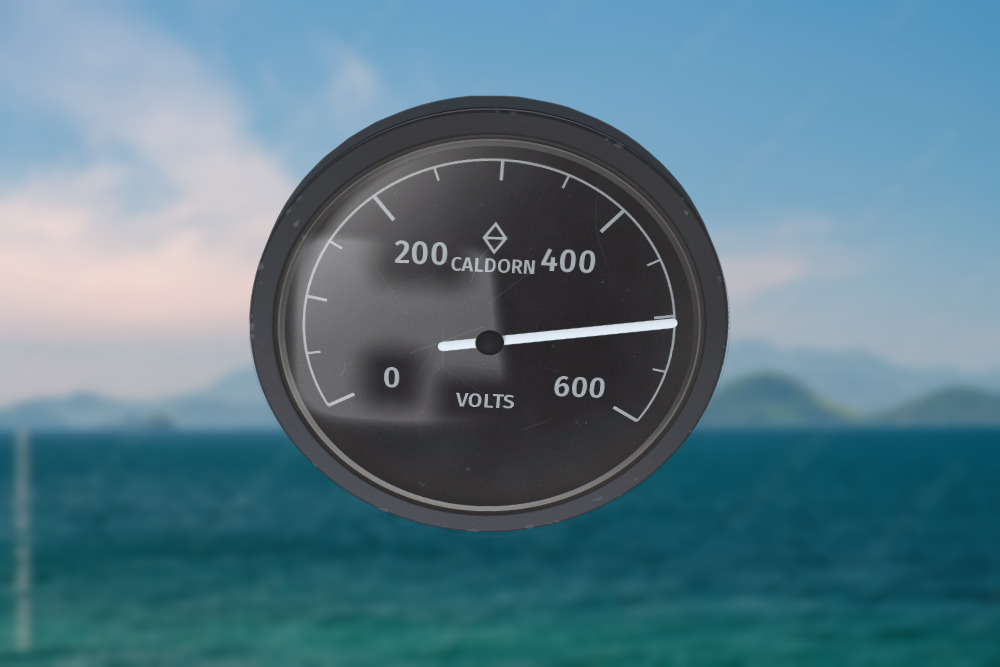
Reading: 500 V
